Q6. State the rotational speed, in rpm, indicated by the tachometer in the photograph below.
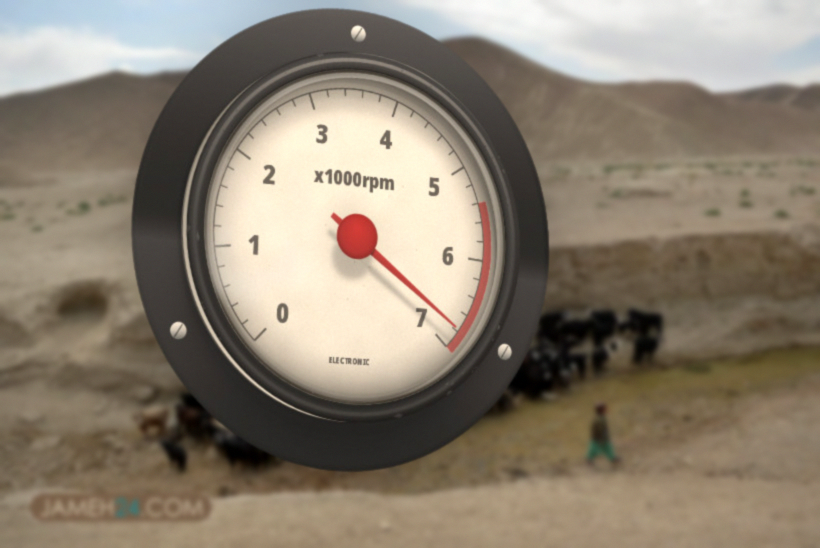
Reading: 6800 rpm
